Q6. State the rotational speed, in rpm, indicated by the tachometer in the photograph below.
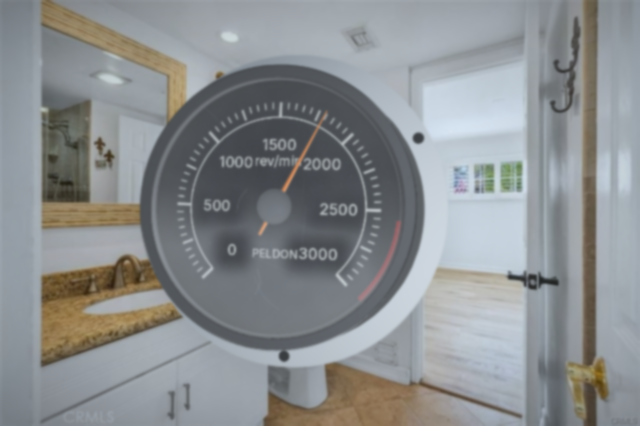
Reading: 1800 rpm
